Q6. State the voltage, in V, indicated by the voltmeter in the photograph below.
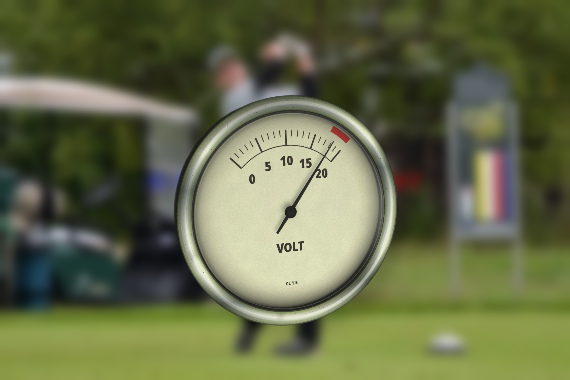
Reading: 18 V
